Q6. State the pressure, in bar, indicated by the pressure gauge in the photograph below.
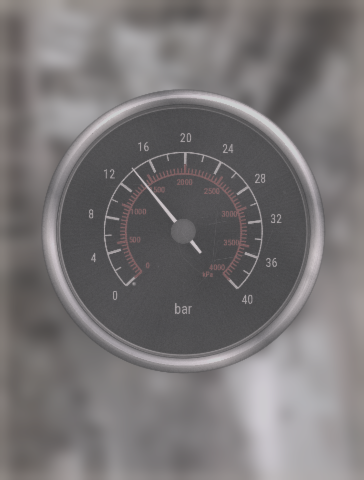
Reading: 14 bar
